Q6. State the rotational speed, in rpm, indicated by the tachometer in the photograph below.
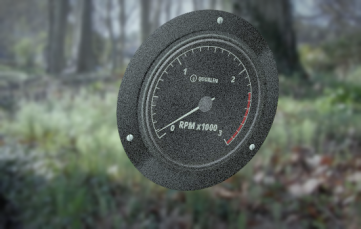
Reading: 100 rpm
